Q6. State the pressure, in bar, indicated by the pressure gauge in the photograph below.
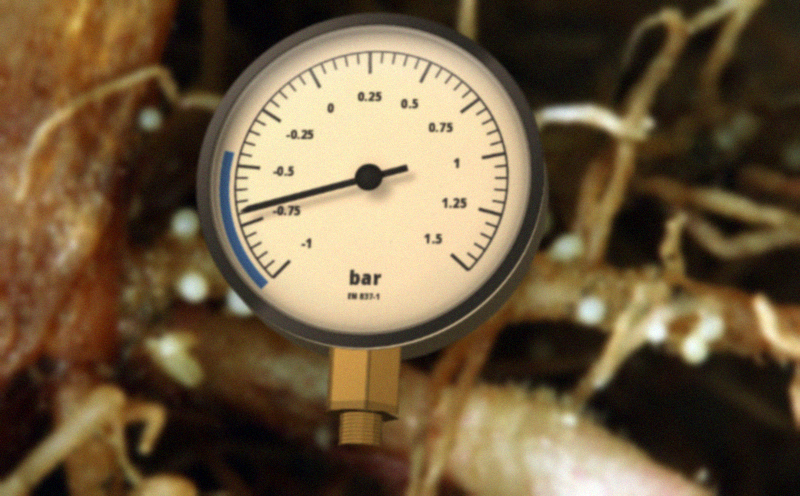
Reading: -0.7 bar
